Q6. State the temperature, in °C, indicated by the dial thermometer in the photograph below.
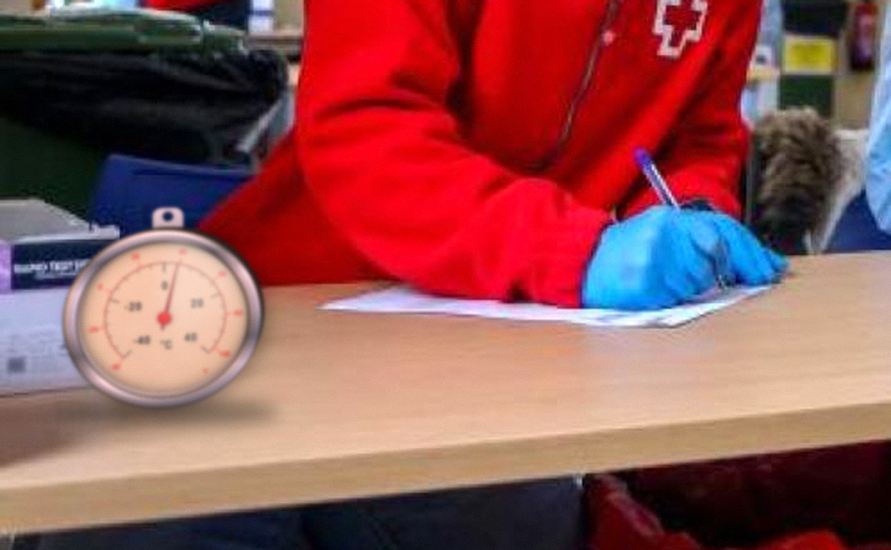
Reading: 4 °C
